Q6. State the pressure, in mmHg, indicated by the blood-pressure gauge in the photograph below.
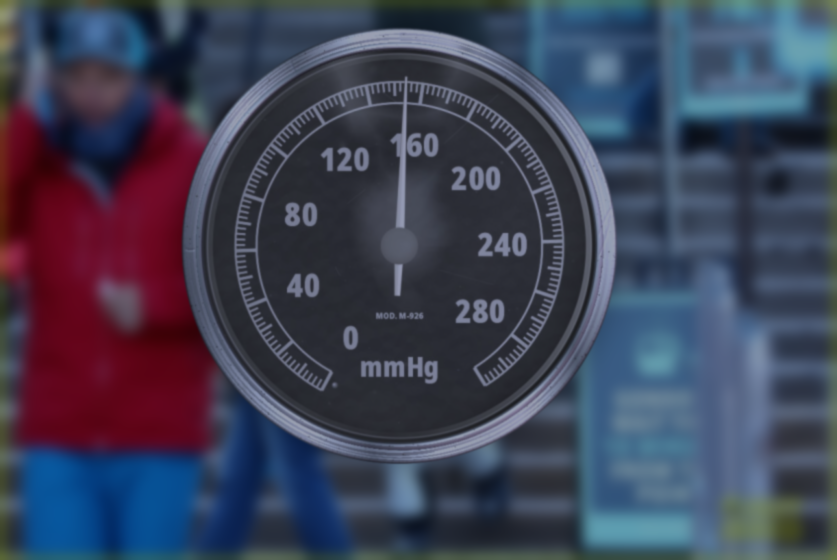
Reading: 154 mmHg
